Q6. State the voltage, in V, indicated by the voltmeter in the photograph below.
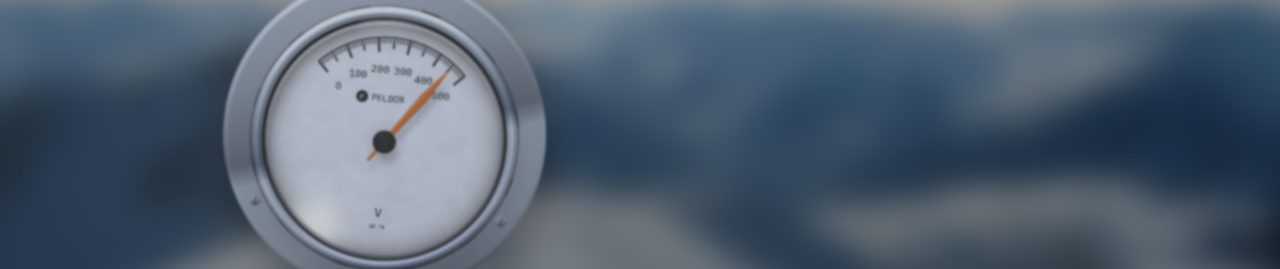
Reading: 450 V
